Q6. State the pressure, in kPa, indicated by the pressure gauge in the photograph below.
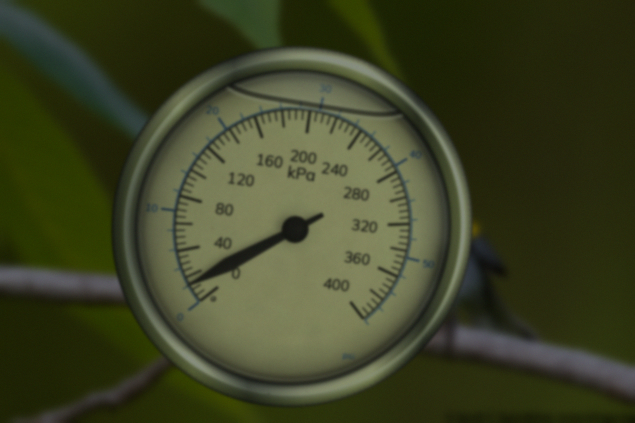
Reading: 15 kPa
